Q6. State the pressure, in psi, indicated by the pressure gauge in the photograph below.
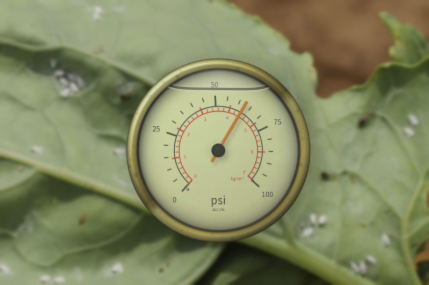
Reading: 62.5 psi
